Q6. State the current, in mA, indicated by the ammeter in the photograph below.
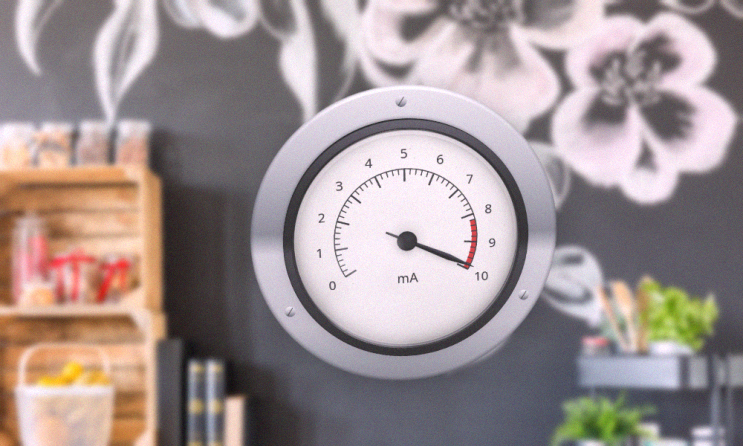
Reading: 9.8 mA
